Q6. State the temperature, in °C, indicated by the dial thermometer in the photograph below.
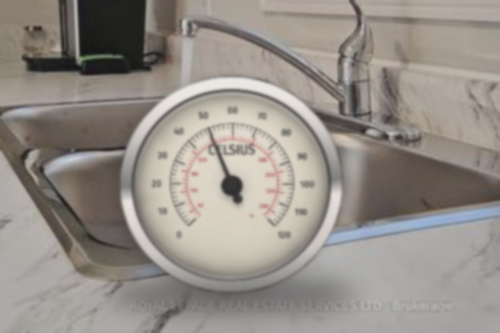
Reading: 50 °C
